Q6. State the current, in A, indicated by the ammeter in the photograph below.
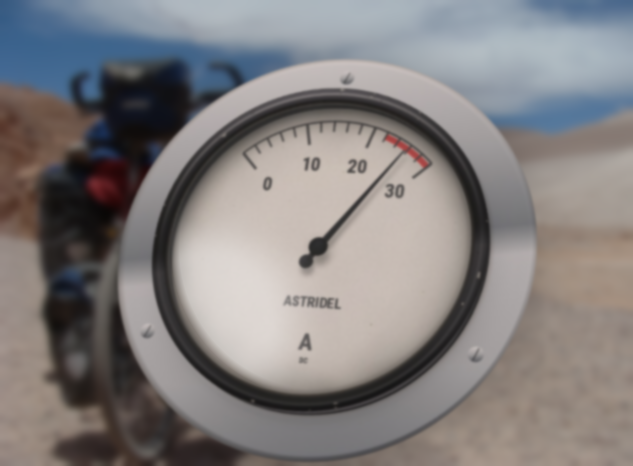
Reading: 26 A
